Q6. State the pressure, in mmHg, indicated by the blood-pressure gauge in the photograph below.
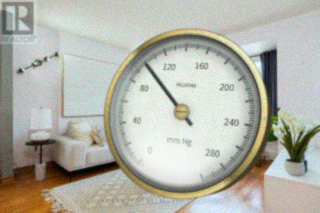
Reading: 100 mmHg
